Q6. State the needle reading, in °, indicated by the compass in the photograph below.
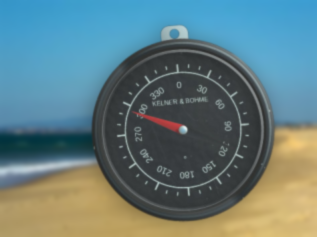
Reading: 295 °
